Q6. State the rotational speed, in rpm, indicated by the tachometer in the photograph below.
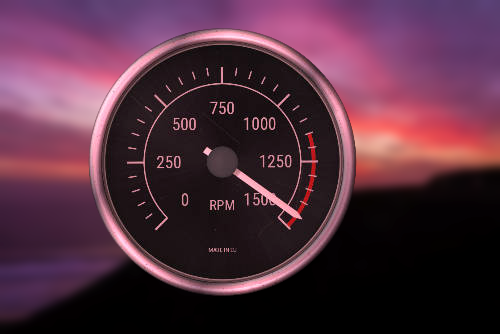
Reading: 1450 rpm
